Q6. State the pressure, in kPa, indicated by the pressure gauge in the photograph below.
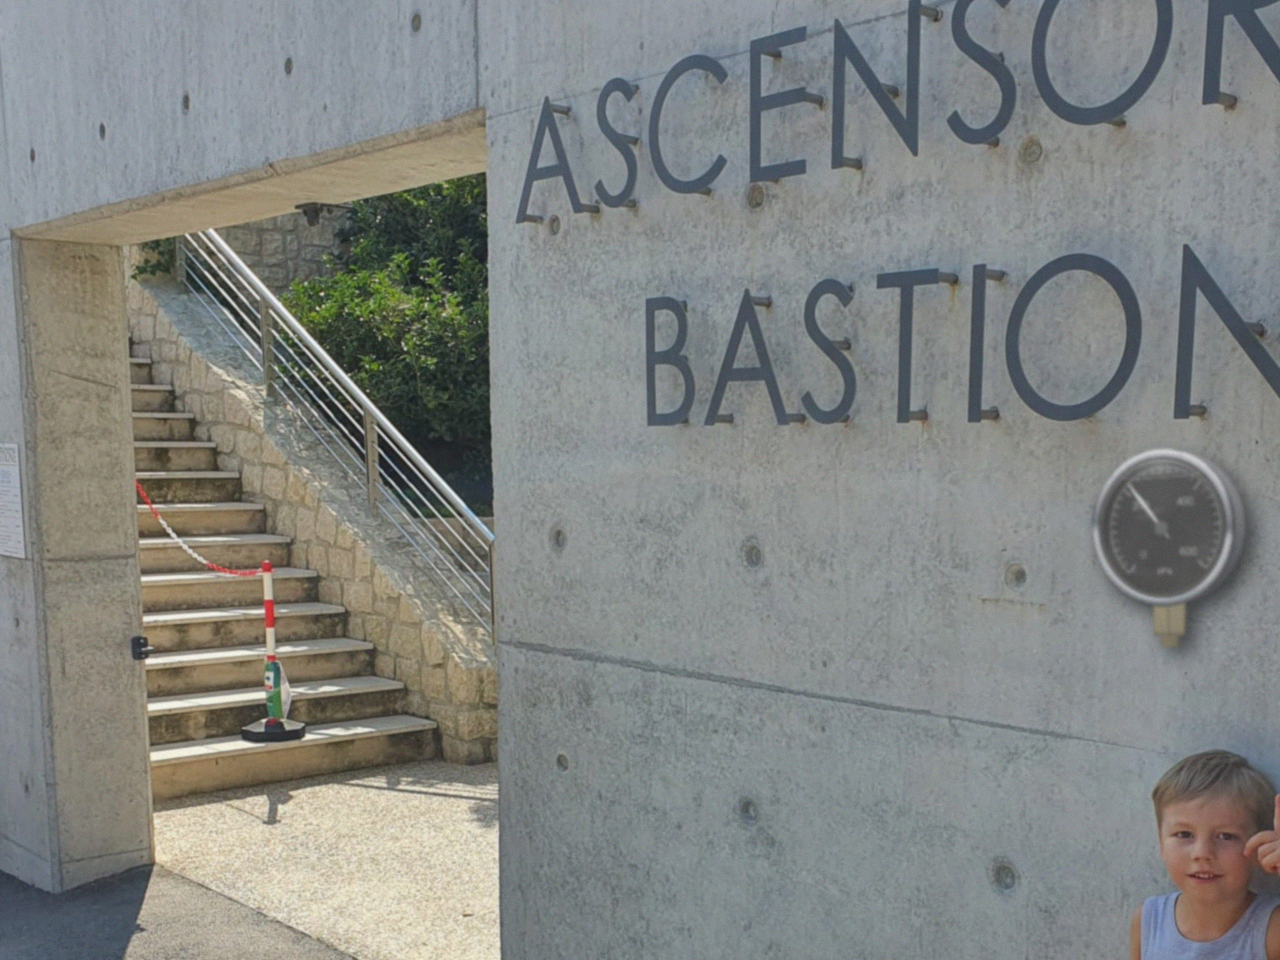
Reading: 220 kPa
